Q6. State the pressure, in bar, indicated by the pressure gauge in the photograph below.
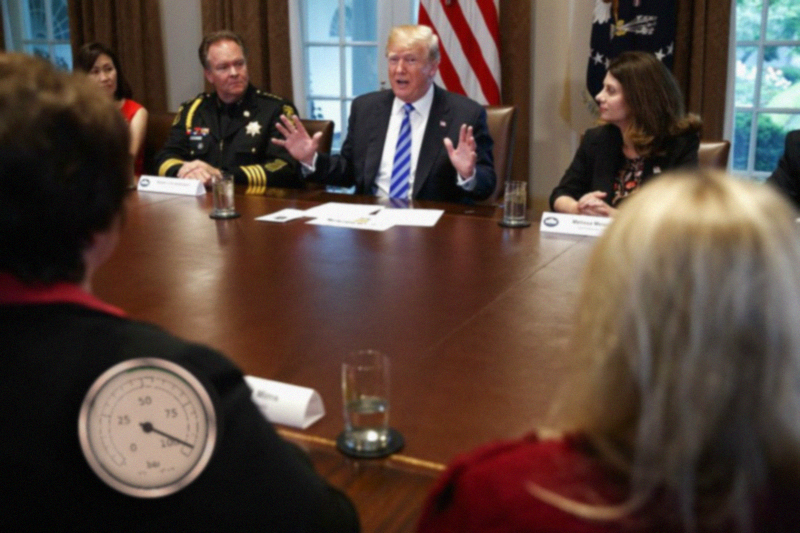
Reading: 95 bar
